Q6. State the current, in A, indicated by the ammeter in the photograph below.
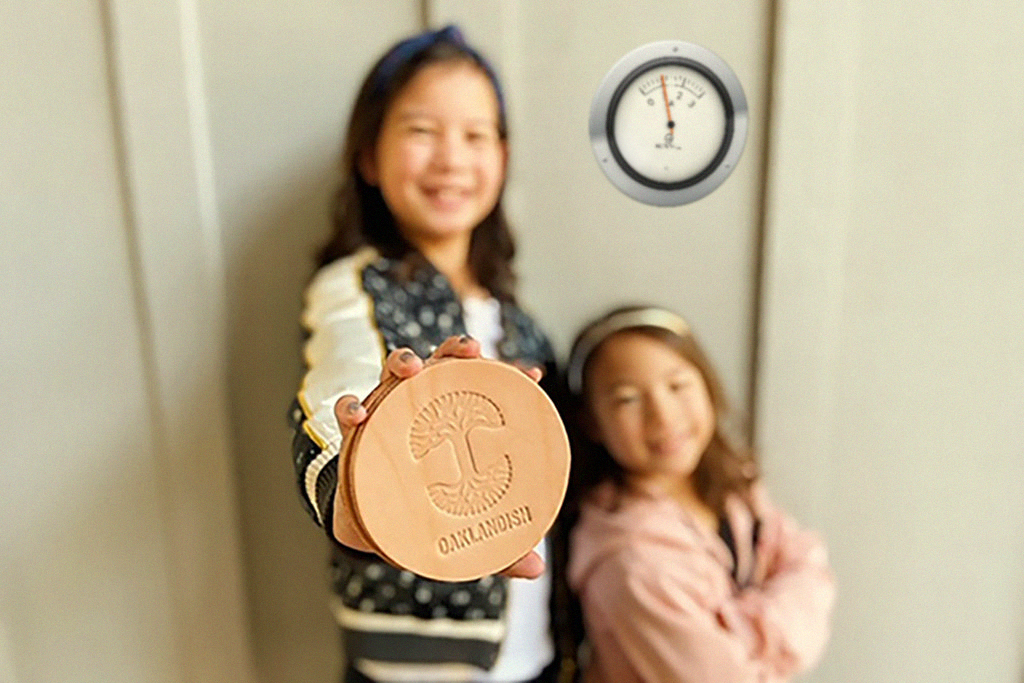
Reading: 1 A
